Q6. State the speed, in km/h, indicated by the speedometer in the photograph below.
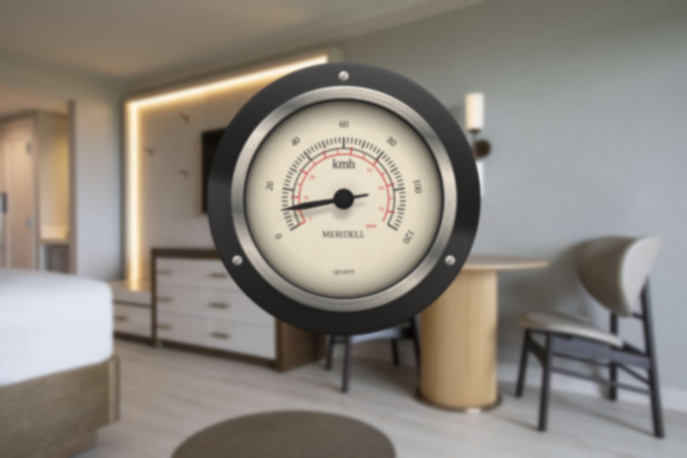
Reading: 10 km/h
